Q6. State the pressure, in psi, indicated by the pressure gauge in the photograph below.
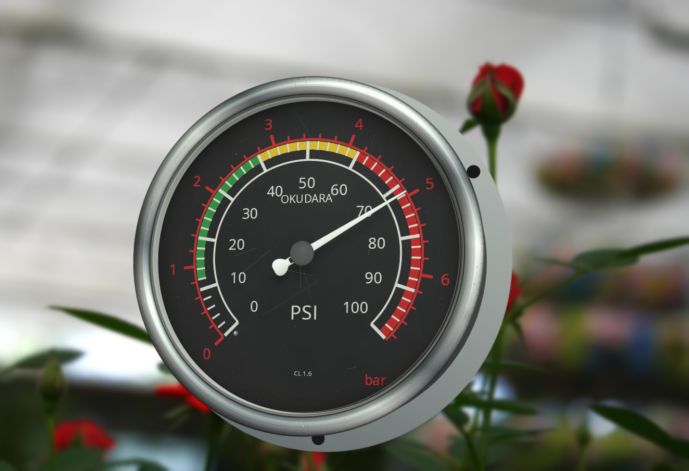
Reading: 72 psi
